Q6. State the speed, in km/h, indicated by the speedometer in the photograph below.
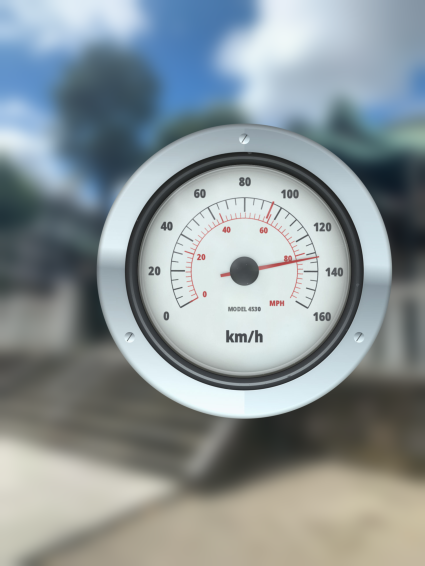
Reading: 132.5 km/h
